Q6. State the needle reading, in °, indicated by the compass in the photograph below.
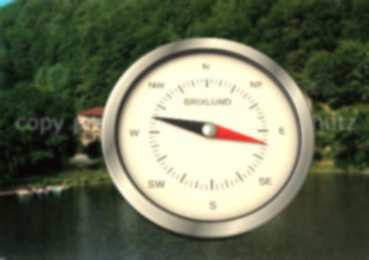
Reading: 105 °
